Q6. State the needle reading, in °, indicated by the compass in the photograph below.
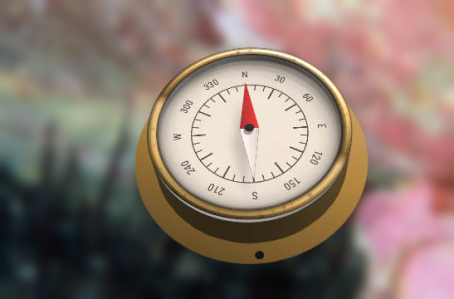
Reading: 0 °
